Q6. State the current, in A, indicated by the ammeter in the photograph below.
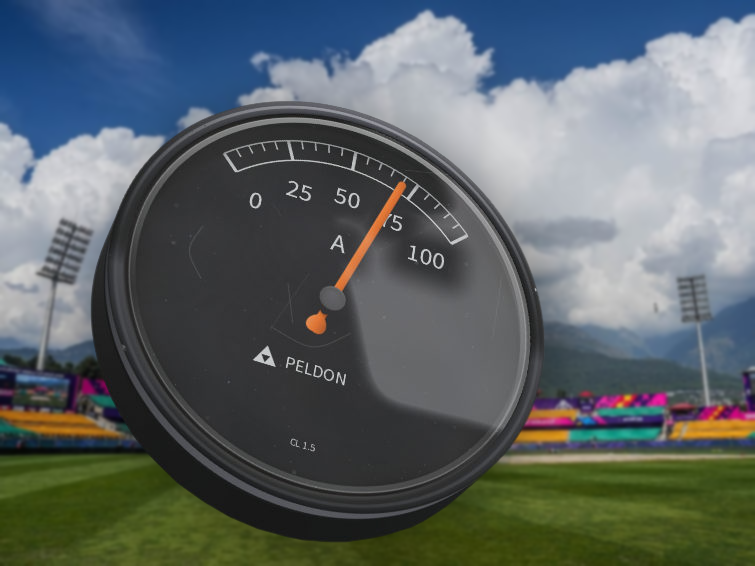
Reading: 70 A
